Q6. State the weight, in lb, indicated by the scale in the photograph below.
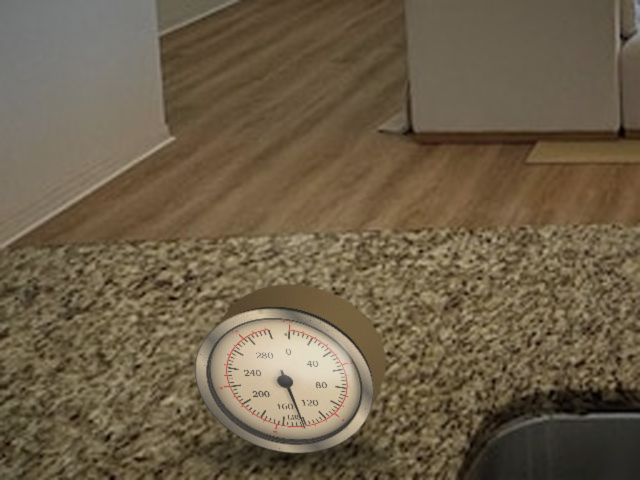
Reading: 140 lb
